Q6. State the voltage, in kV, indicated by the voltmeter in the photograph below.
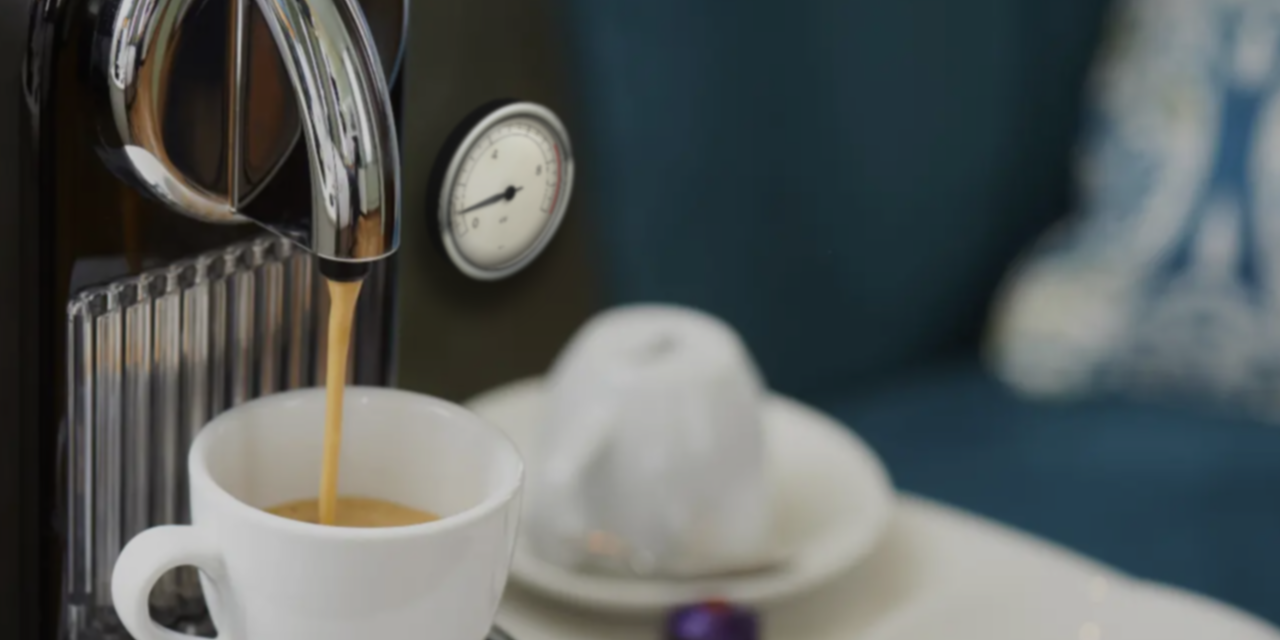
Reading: 1 kV
